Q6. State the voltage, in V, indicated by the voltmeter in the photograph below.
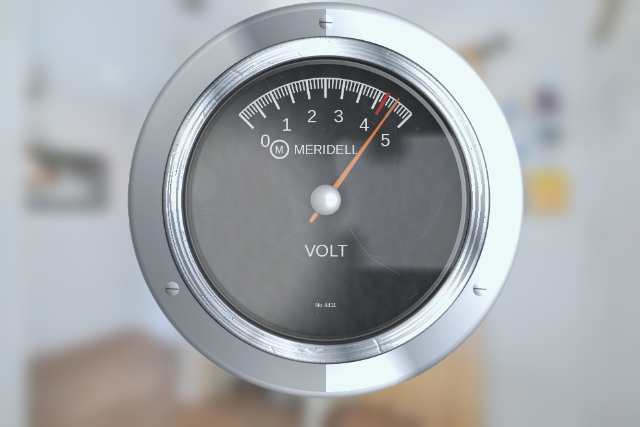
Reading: 4.5 V
